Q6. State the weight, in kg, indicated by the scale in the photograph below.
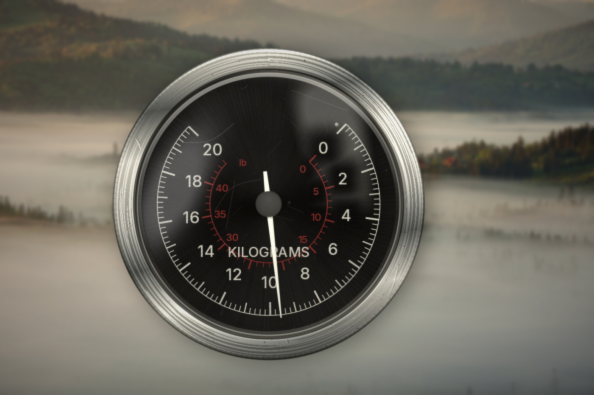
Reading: 9.6 kg
